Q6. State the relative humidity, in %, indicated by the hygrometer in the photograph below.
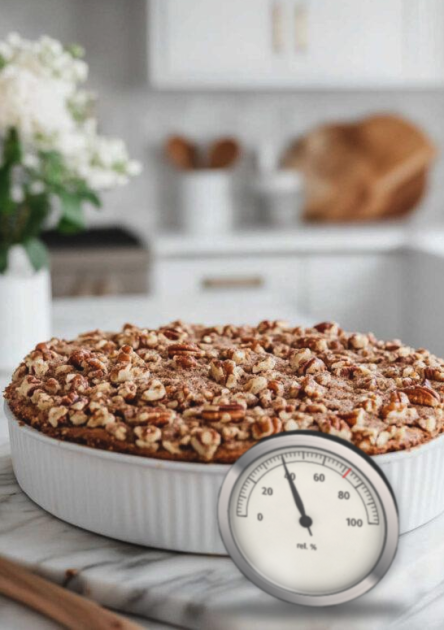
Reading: 40 %
